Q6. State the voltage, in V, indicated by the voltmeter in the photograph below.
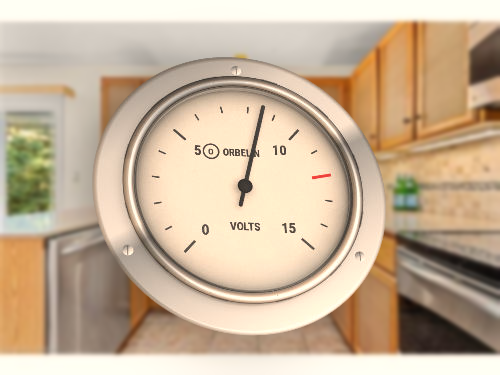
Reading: 8.5 V
